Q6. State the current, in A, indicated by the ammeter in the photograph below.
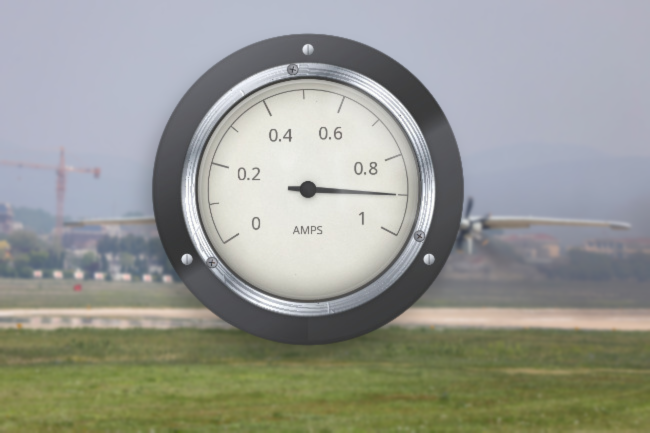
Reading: 0.9 A
